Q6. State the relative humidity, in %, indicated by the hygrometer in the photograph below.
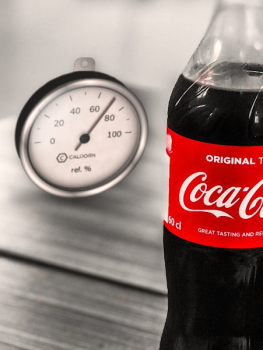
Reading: 70 %
